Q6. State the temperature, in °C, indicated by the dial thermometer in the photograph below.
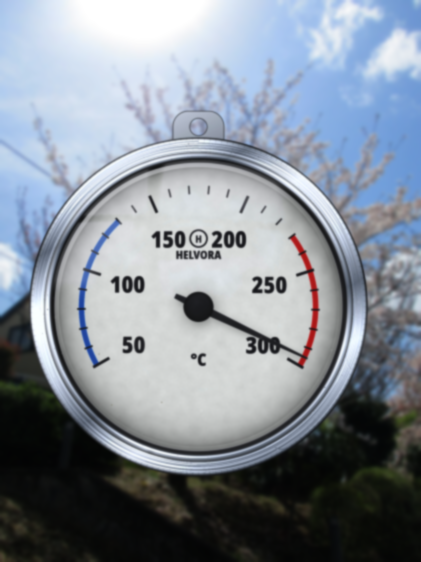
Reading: 295 °C
